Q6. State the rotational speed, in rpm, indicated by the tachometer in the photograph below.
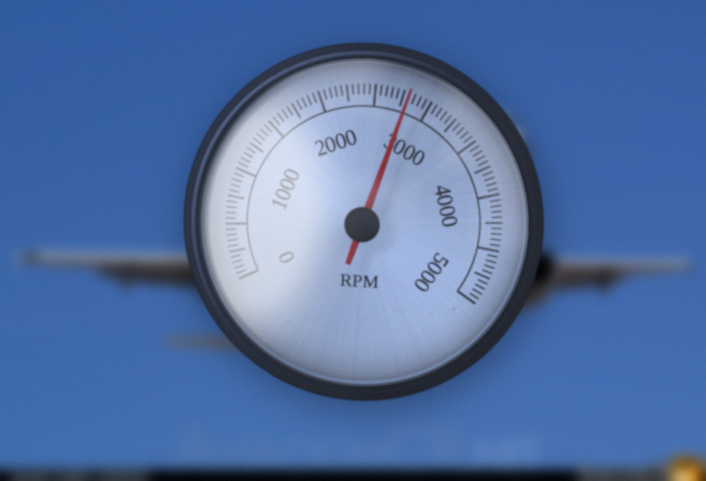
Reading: 2800 rpm
